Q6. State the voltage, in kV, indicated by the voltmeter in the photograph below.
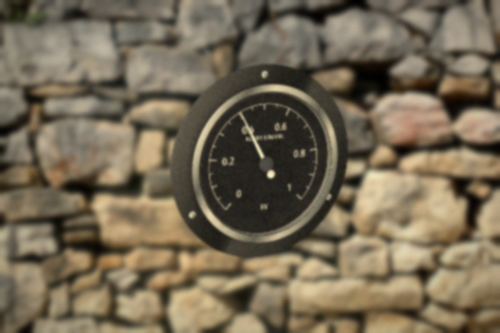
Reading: 0.4 kV
